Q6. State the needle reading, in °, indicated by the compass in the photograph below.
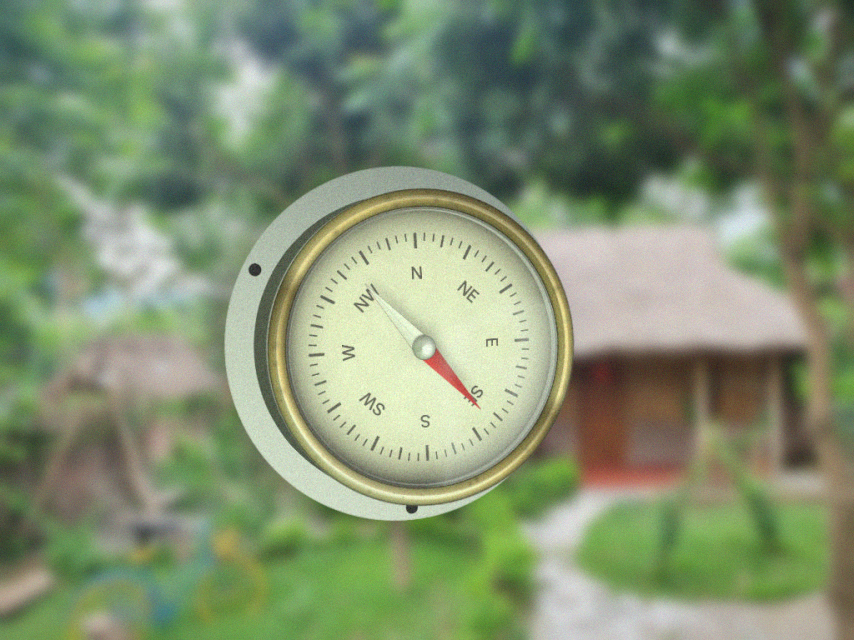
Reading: 140 °
